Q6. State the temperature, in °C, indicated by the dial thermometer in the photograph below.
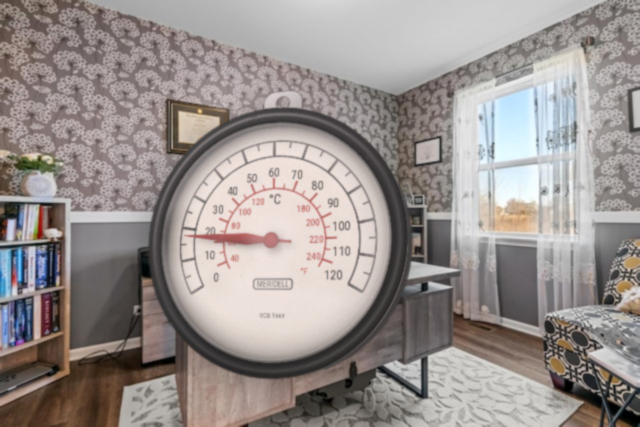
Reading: 17.5 °C
